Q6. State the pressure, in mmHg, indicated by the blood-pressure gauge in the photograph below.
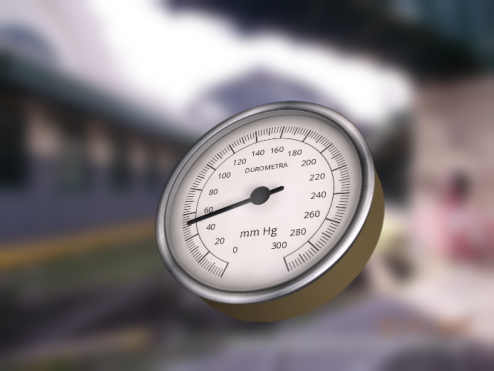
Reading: 50 mmHg
